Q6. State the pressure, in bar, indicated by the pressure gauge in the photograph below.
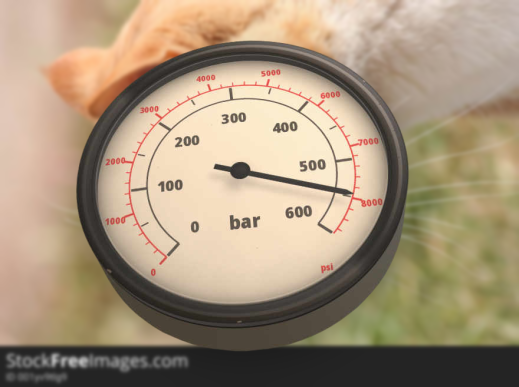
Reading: 550 bar
